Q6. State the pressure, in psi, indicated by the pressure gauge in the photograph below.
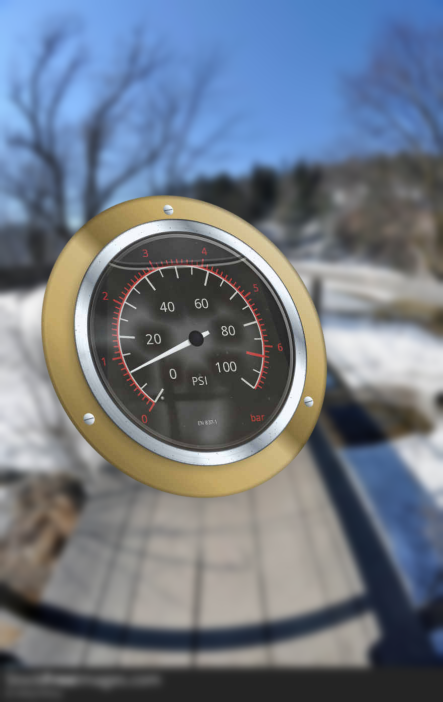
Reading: 10 psi
